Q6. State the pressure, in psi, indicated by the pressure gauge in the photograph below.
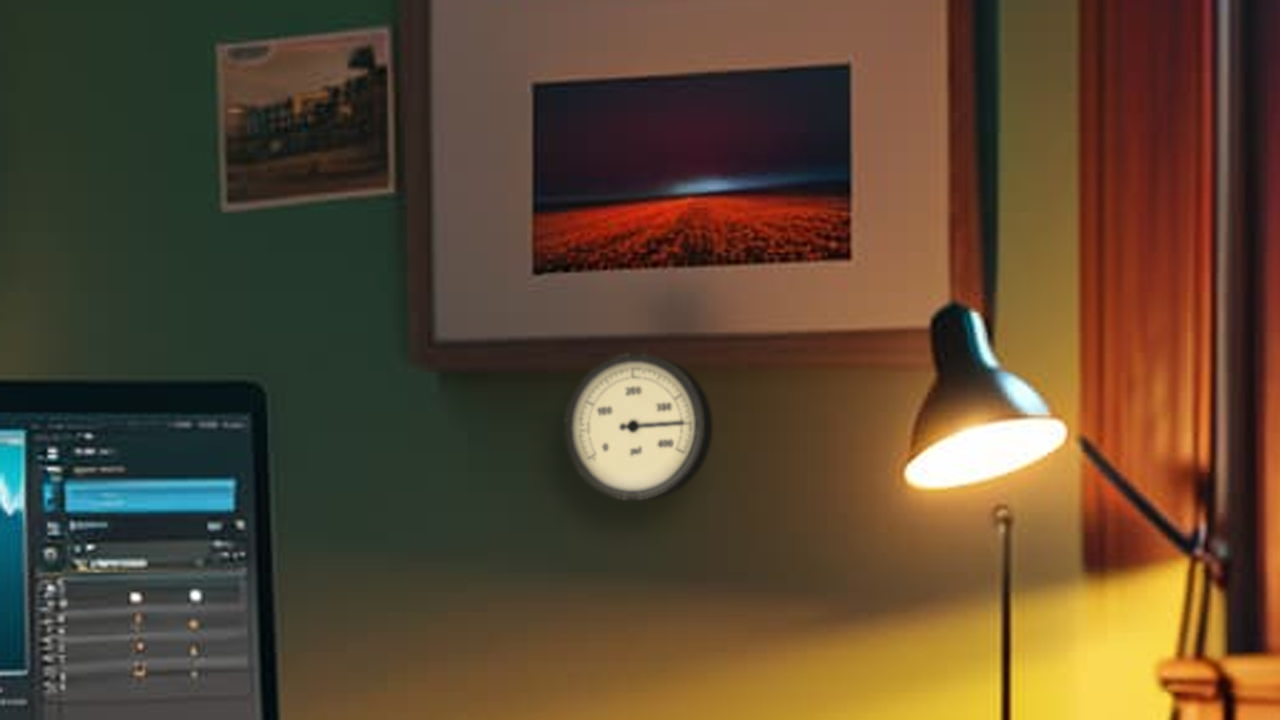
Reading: 350 psi
